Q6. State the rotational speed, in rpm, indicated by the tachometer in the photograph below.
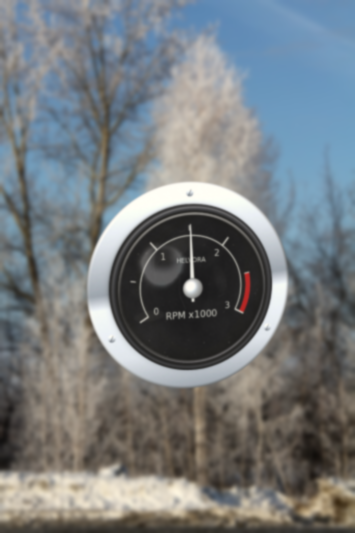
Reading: 1500 rpm
